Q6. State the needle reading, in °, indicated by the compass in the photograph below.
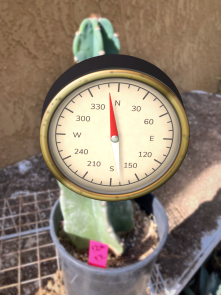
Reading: 350 °
